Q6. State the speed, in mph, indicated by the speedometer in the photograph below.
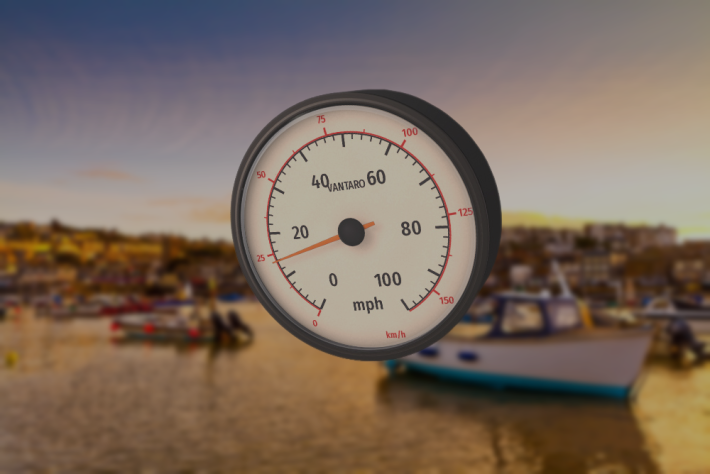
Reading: 14 mph
